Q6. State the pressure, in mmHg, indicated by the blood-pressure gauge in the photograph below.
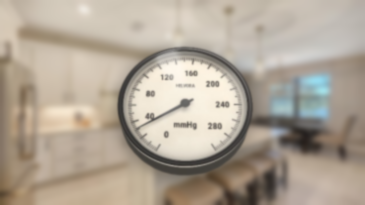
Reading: 30 mmHg
